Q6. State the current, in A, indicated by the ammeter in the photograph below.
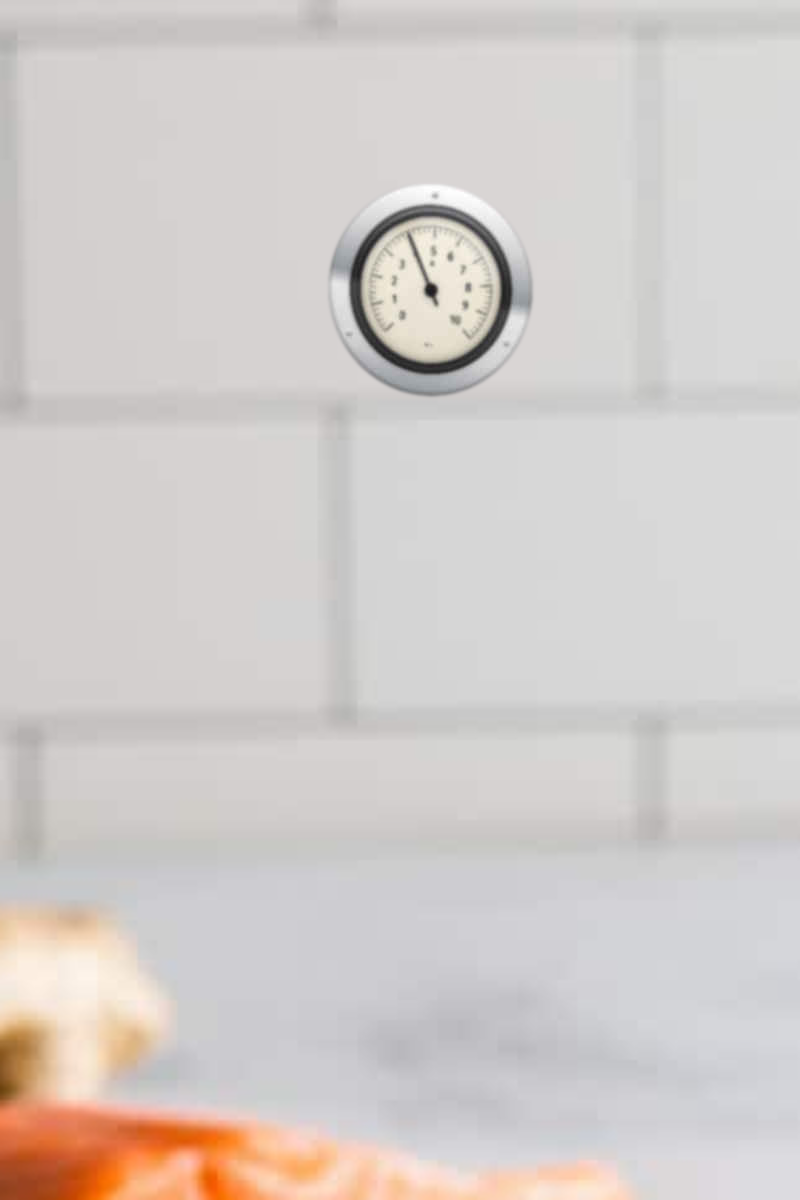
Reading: 4 A
